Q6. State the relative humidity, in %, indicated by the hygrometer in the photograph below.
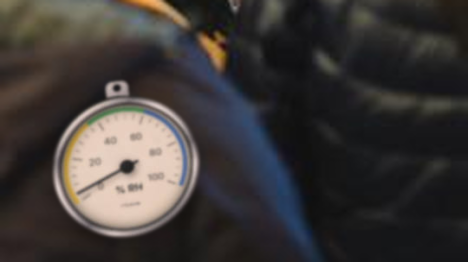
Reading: 4 %
